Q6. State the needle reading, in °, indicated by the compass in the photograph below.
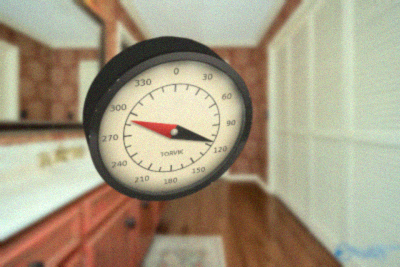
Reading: 292.5 °
